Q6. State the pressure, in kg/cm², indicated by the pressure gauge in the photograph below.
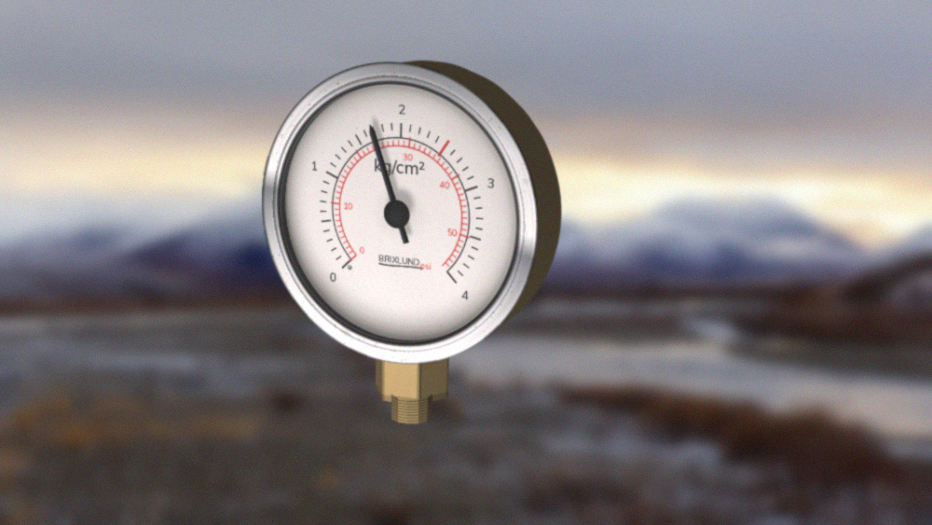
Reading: 1.7 kg/cm²
